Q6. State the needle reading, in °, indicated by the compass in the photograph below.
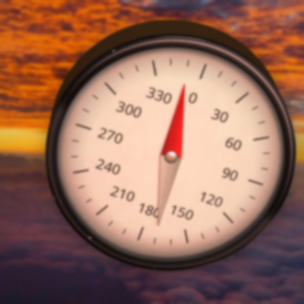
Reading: 350 °
